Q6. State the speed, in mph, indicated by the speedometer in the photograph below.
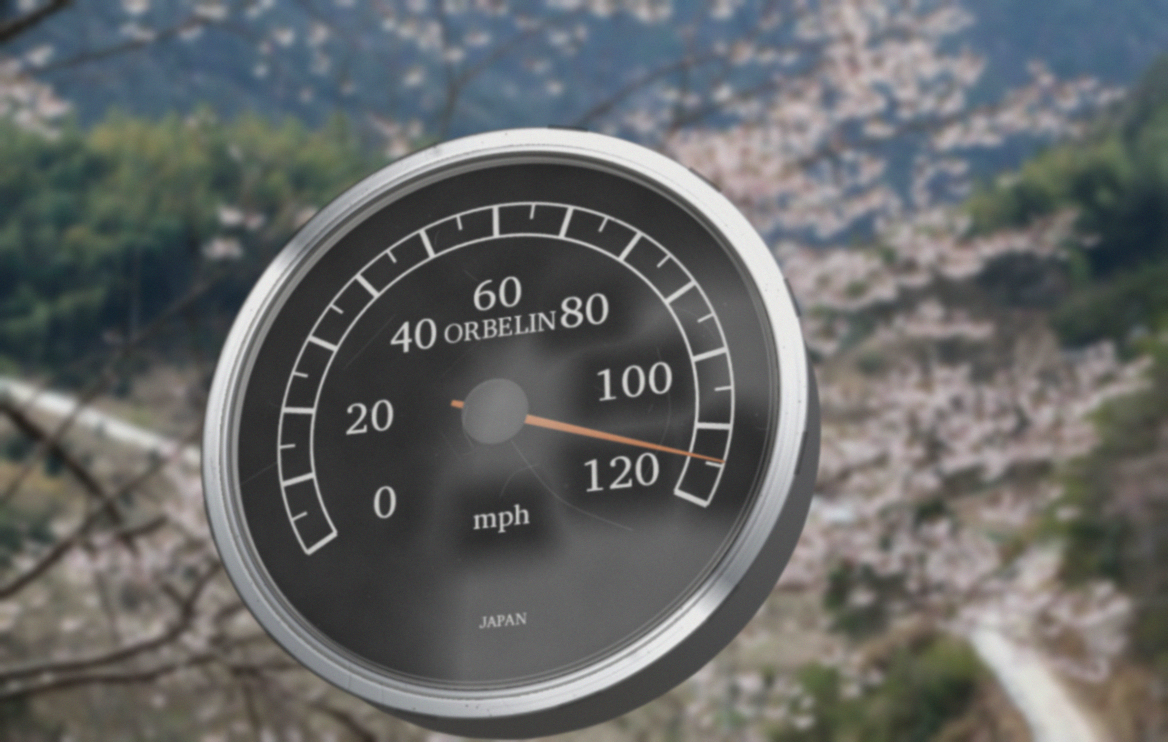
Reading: 115 mph
